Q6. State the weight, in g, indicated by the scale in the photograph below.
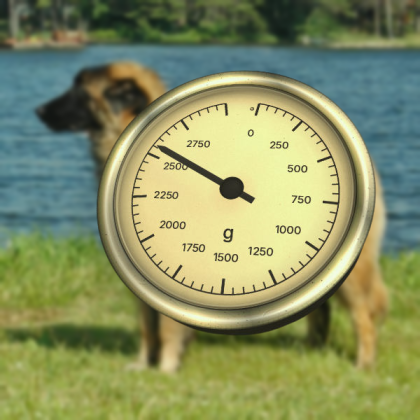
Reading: 2550 g
